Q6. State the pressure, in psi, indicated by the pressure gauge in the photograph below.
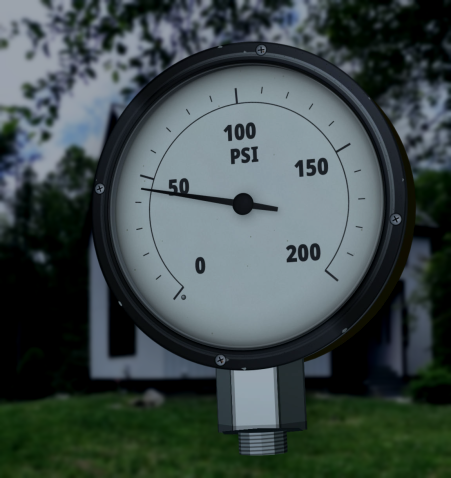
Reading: 45 psi
